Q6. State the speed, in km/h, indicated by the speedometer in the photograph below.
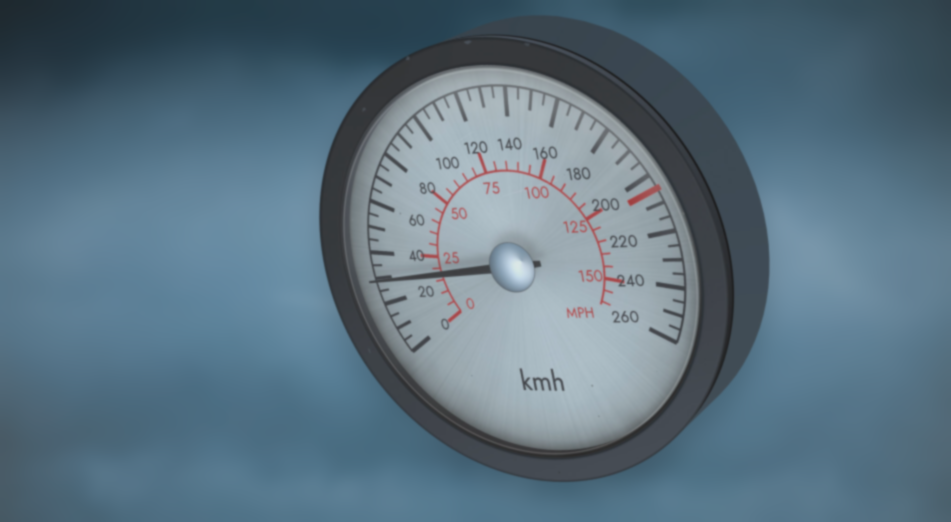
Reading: 30 km/h
